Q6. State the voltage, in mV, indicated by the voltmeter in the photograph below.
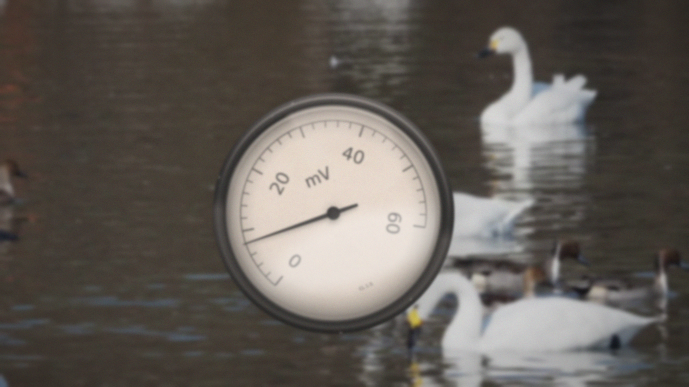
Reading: 8 mV
